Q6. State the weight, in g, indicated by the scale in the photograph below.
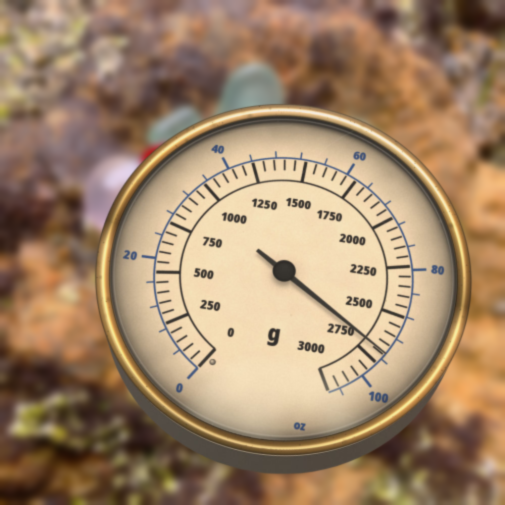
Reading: 2700 g
